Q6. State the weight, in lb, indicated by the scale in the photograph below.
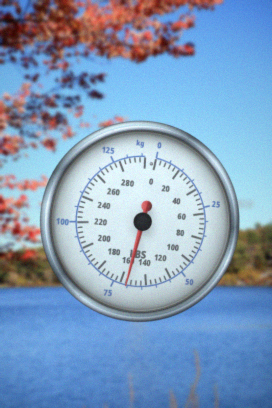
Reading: 156 lb
